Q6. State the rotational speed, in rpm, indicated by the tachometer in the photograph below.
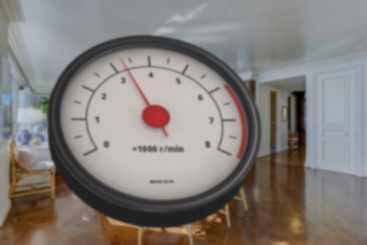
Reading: 3250 rpm
